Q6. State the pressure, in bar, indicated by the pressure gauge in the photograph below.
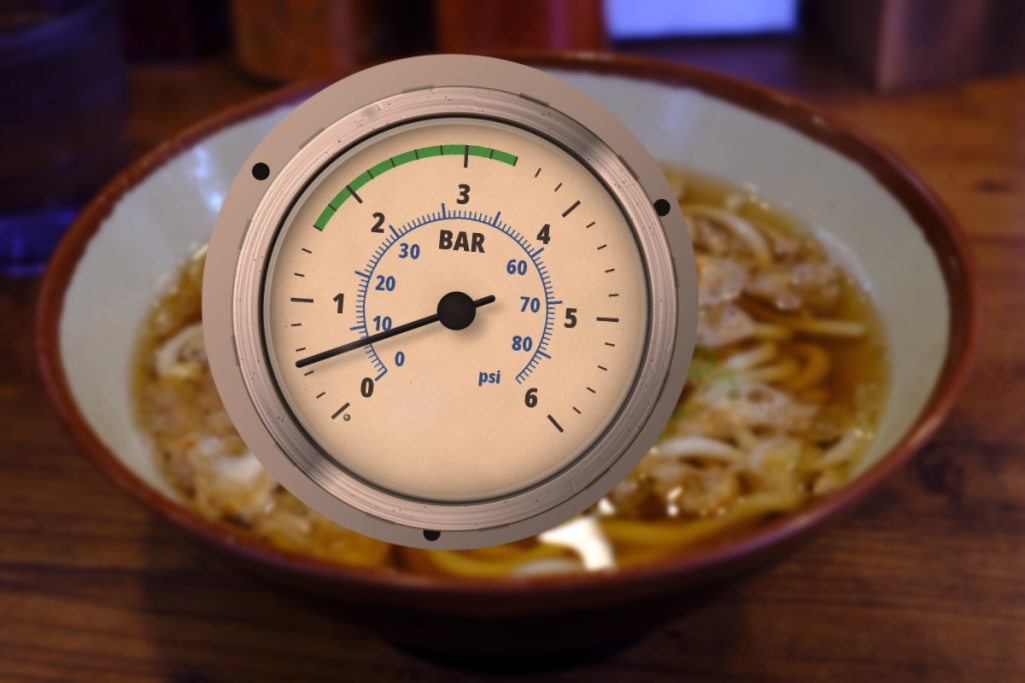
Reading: 0.5 bar
